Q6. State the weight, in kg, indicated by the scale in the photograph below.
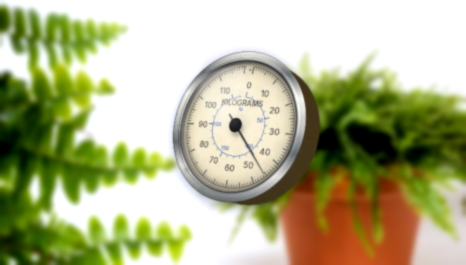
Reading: 45 kg
